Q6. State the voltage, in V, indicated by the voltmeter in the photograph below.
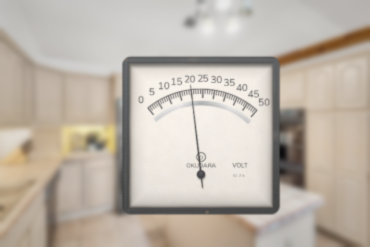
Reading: 20 V
